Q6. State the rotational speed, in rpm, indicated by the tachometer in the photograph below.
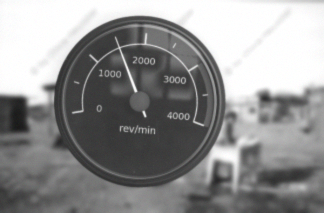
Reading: 1500 rpm
